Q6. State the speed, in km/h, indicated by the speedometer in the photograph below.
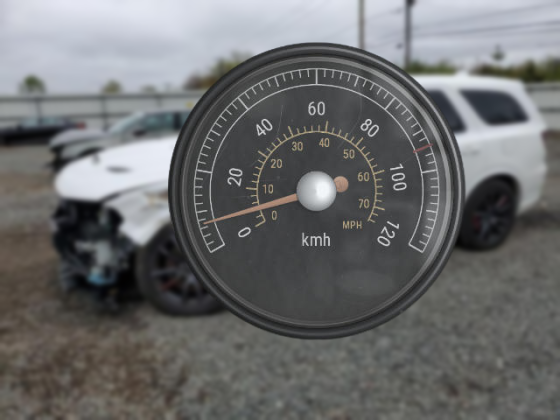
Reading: 7 km/h
